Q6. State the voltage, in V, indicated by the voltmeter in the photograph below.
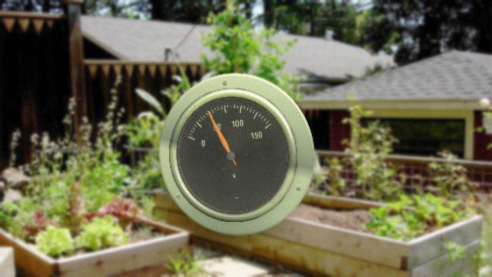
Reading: 50 V
